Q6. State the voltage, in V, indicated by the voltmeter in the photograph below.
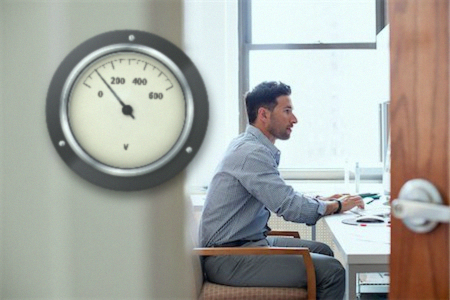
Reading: 100 V
